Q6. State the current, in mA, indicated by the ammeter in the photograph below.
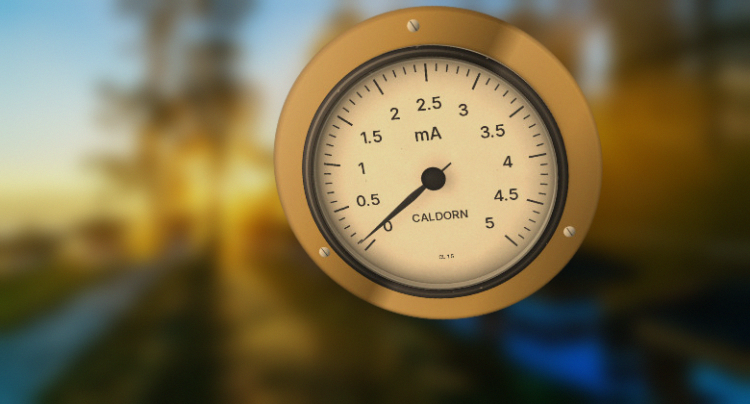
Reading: 0.1 mA
